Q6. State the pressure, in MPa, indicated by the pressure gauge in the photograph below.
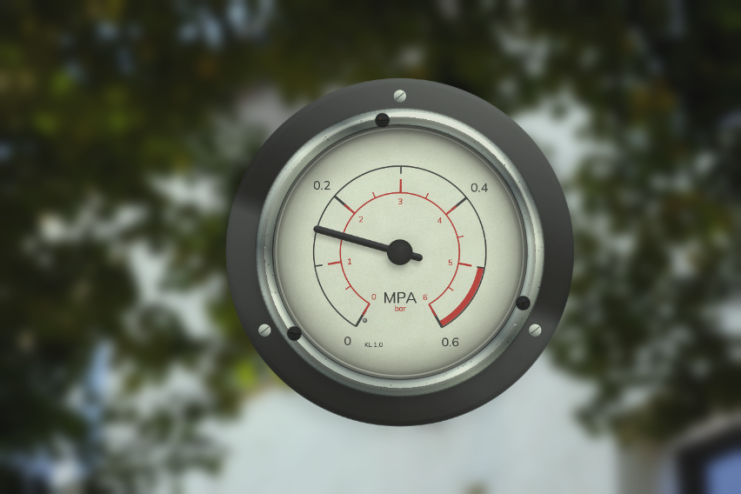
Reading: 0.15 MPa
